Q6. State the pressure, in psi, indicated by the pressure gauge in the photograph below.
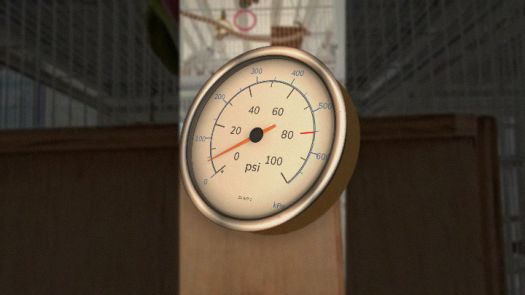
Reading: 5 psi
